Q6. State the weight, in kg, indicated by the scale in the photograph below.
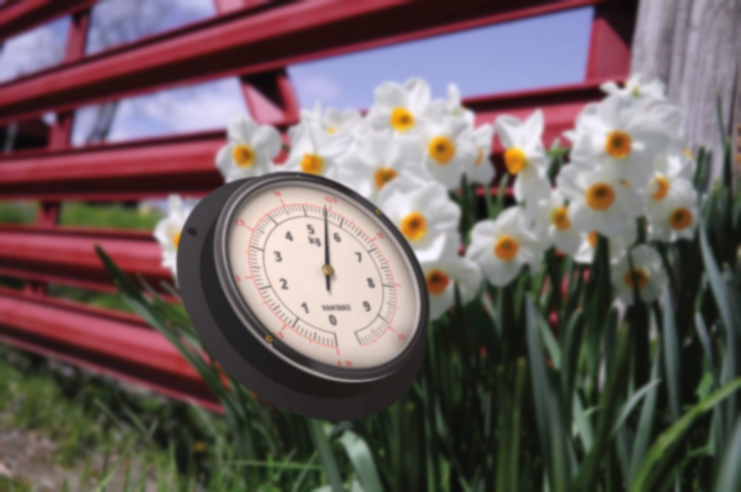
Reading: 5.5 kg
